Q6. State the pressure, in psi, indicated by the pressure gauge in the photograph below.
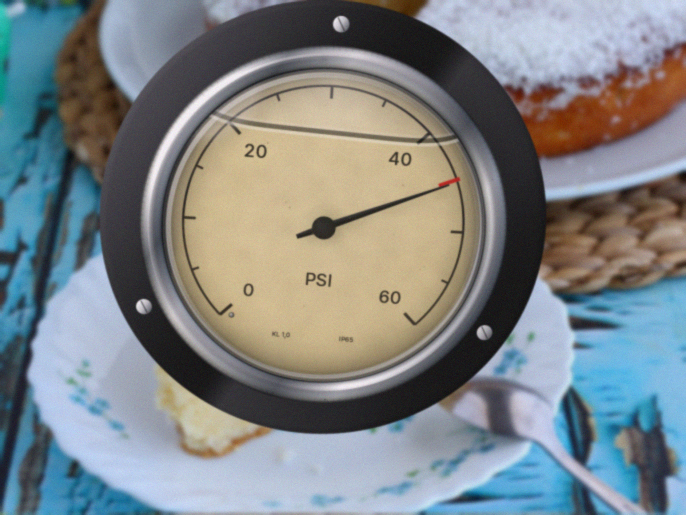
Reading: 45 psi
